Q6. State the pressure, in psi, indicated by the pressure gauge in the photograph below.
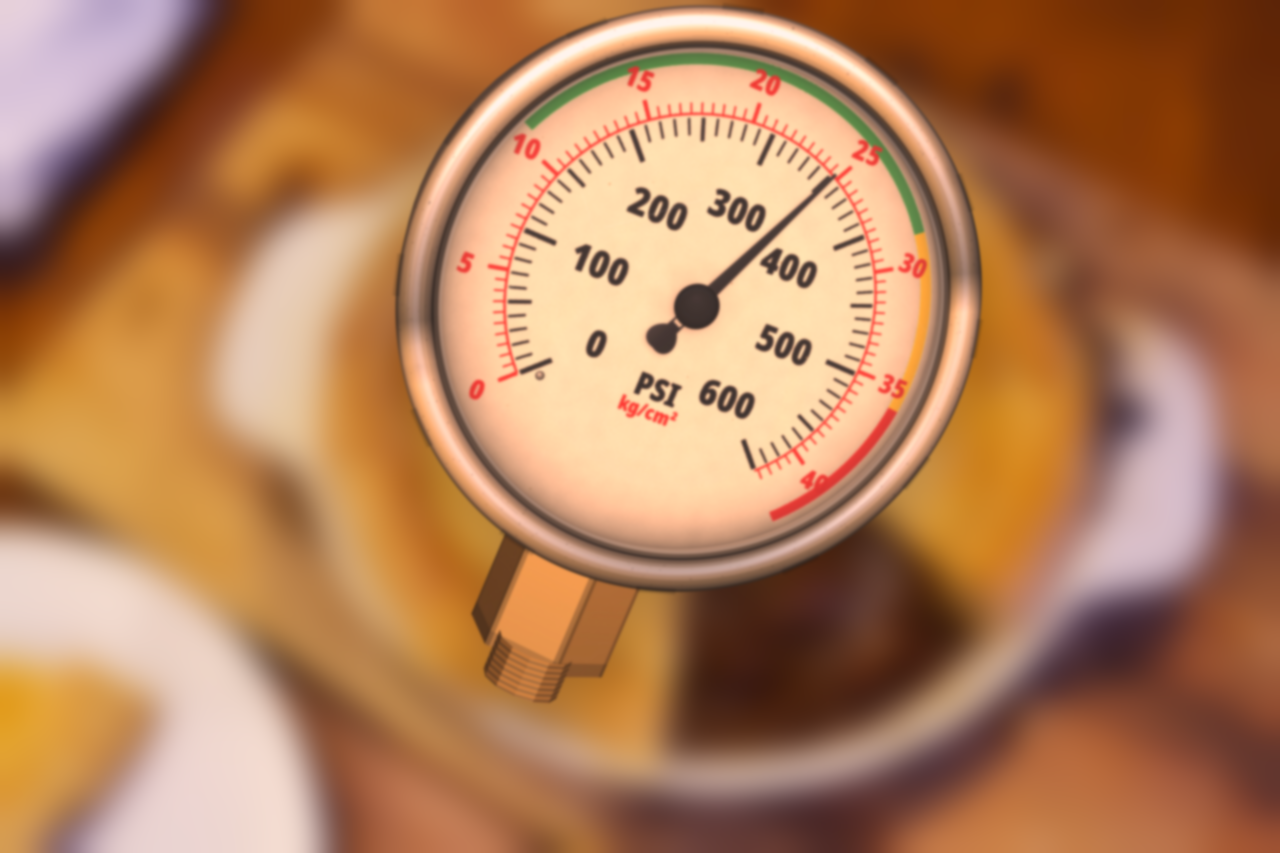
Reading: 350 psi
